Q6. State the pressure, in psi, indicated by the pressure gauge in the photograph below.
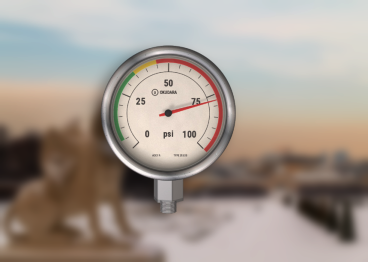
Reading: 77.5 psi
